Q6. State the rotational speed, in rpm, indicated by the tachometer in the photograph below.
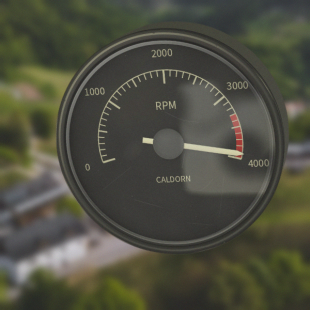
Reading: 3900 rpm
